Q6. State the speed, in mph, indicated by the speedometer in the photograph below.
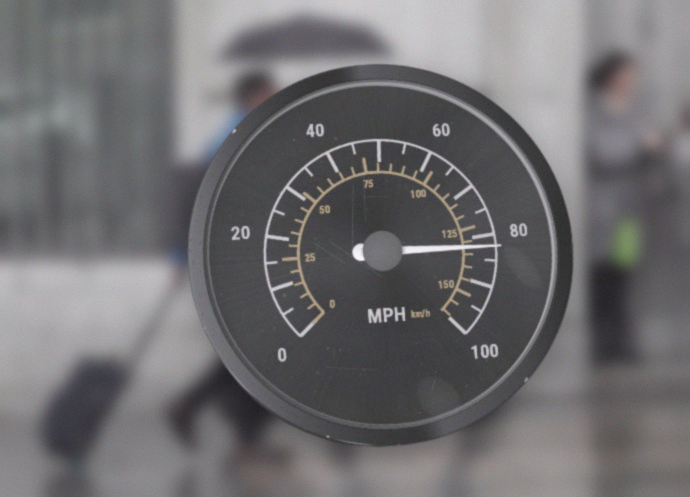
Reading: 82.5 mph
